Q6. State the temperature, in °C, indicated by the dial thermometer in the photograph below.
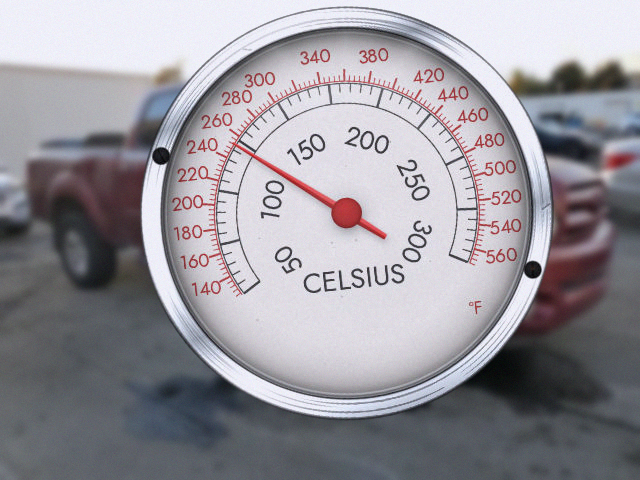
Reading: 122.5 °C
